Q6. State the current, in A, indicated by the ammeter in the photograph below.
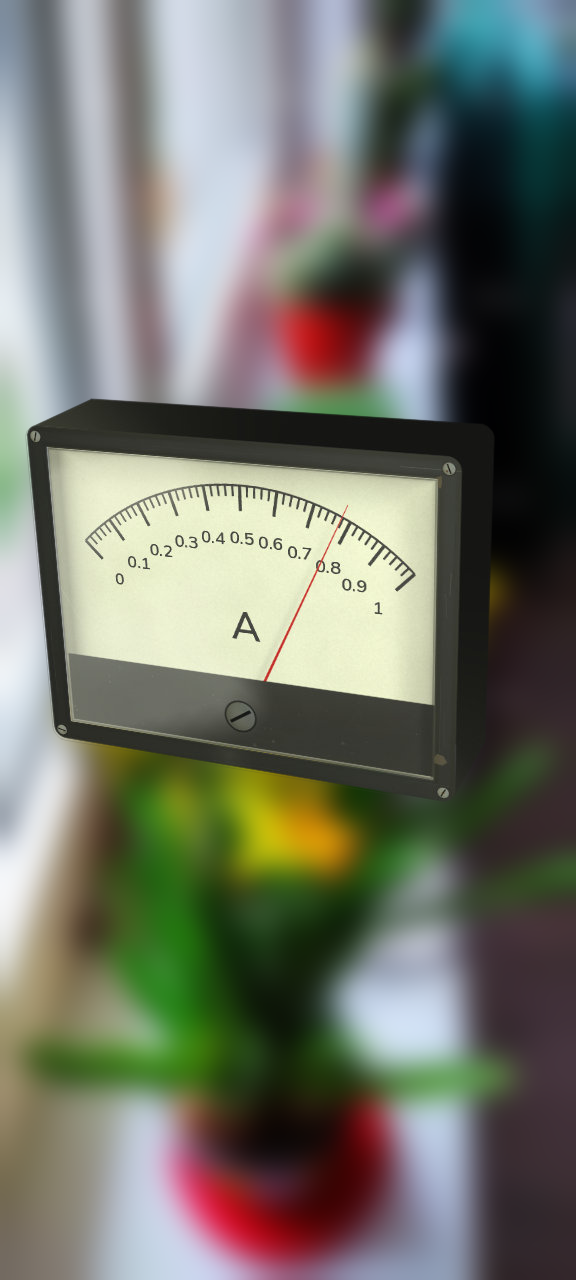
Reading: 0.78 A
